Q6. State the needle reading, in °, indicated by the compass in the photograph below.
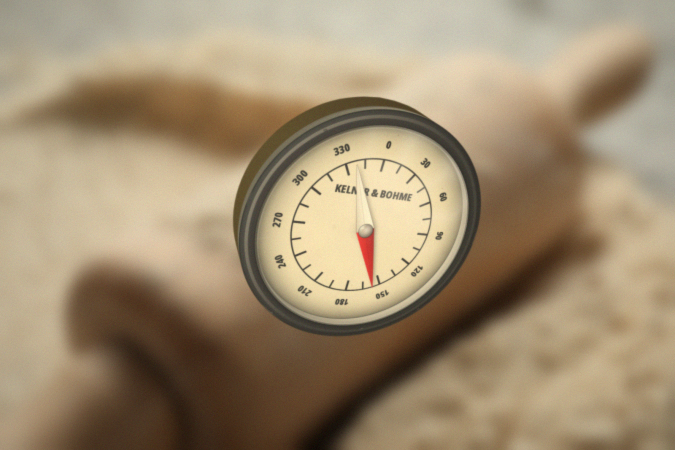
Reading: 157.5 °
